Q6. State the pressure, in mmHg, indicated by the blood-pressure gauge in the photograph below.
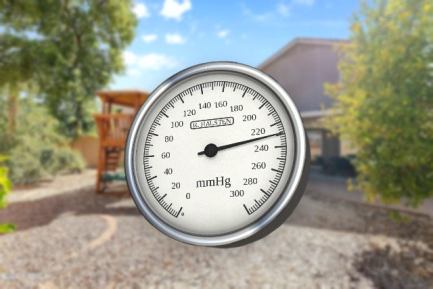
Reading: 230 mmHg
